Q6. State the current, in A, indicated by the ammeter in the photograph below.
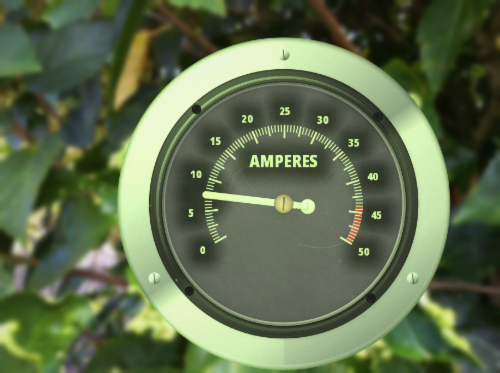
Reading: 7.5 A
